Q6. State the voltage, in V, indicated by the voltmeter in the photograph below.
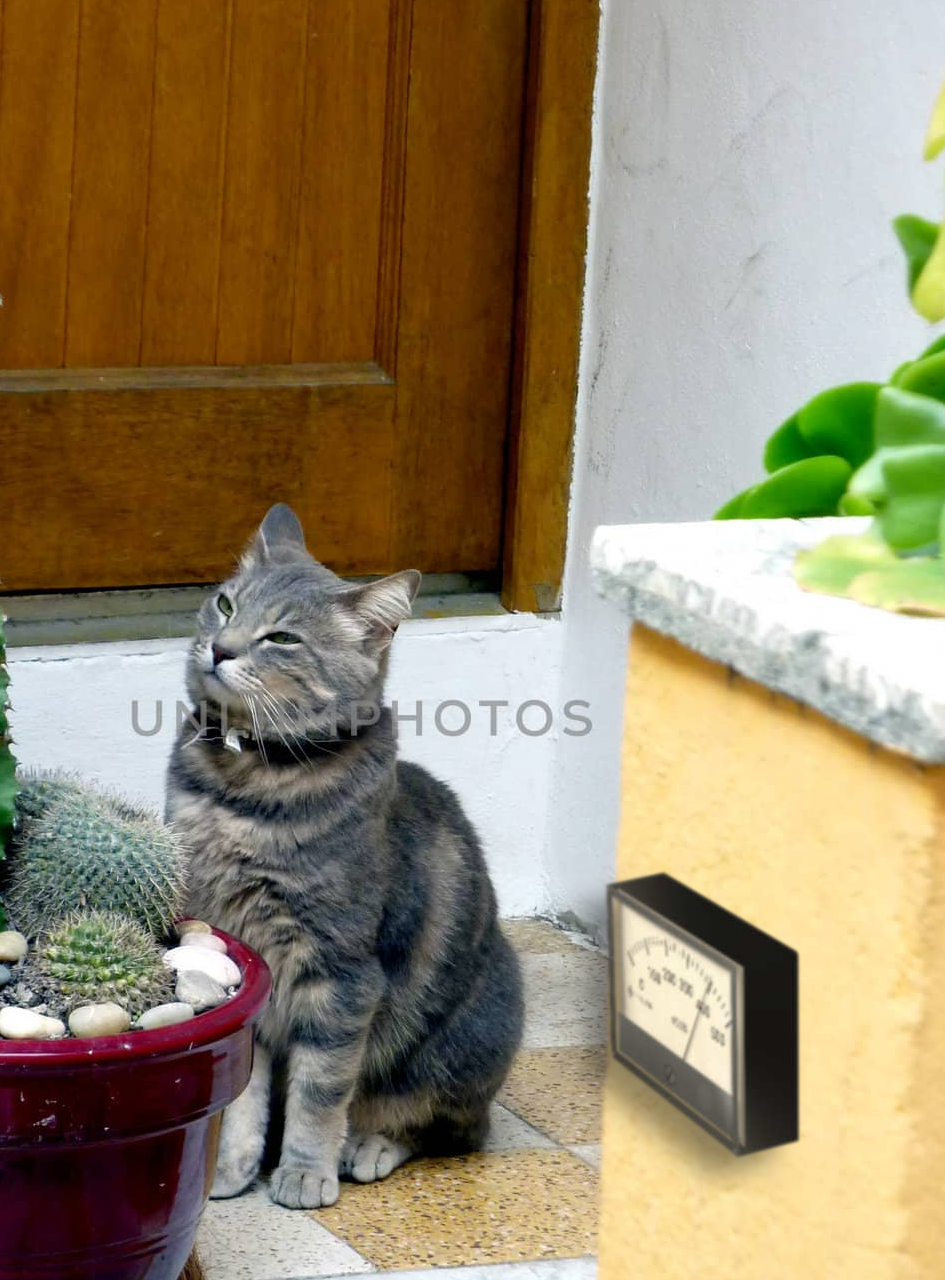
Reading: 400 V
